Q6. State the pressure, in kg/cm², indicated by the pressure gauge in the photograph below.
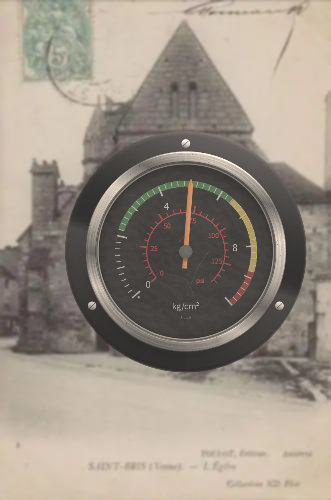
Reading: 5 kg/cm²
